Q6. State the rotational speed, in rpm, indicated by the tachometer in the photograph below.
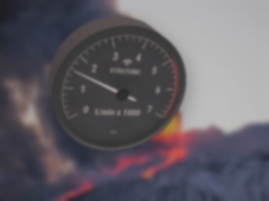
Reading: 1600 rpm
